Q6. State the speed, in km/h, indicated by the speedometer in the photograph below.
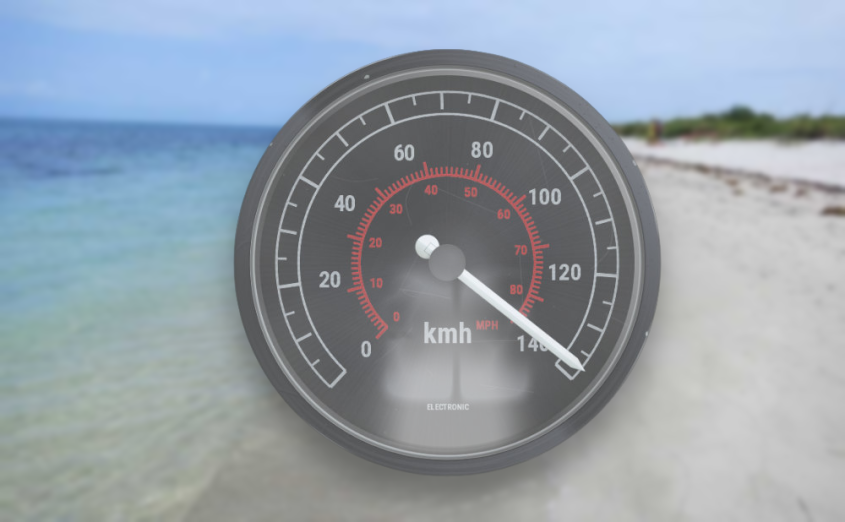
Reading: 137.5 km/h
